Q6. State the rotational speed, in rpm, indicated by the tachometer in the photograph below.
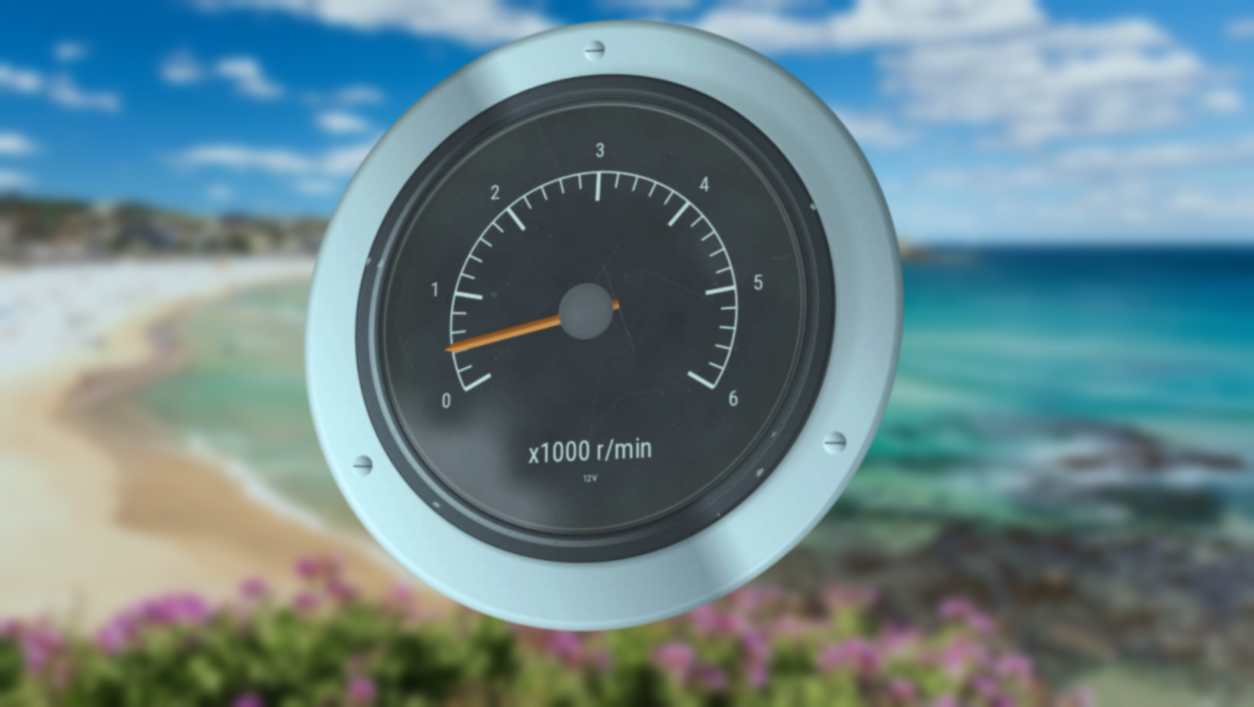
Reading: 400 rpm
